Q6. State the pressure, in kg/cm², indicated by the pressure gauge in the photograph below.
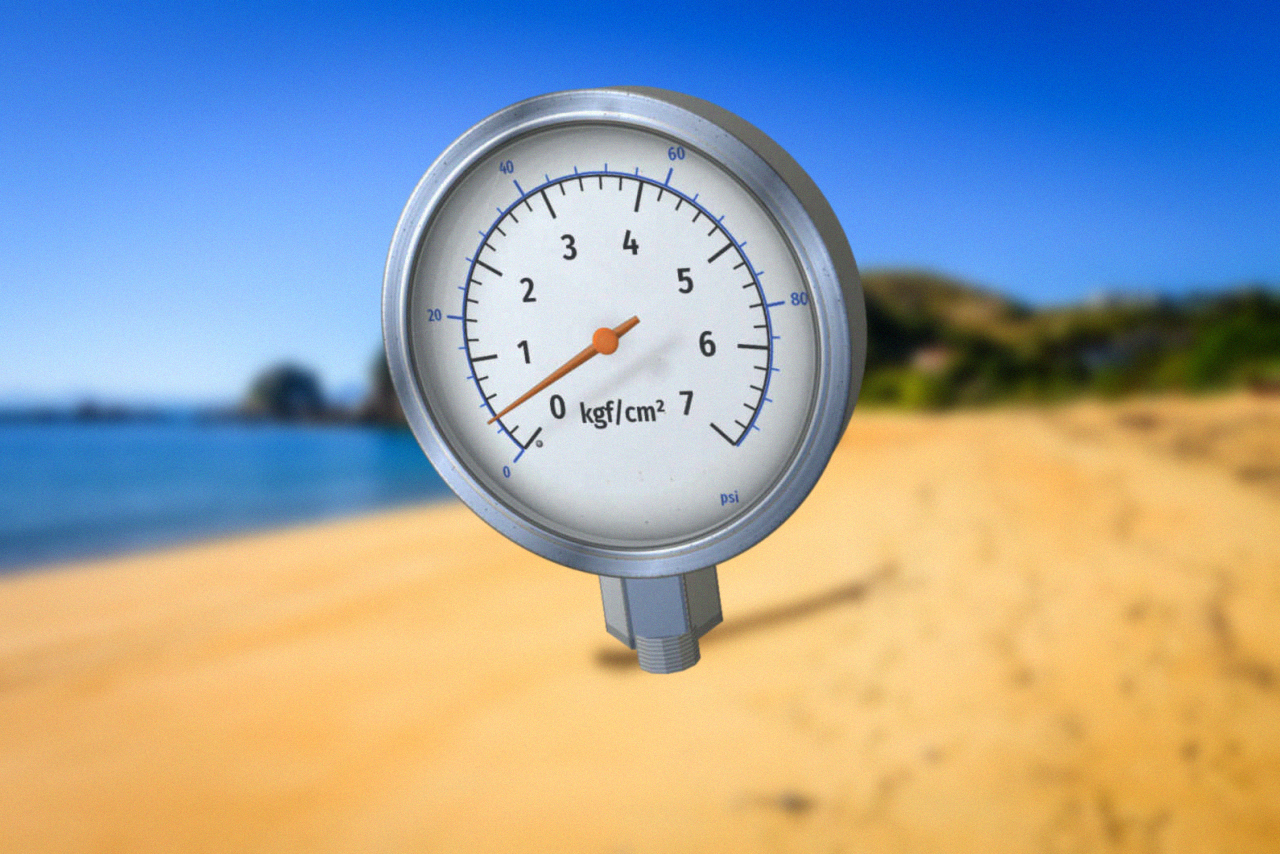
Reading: 0.4 kg/cm²
